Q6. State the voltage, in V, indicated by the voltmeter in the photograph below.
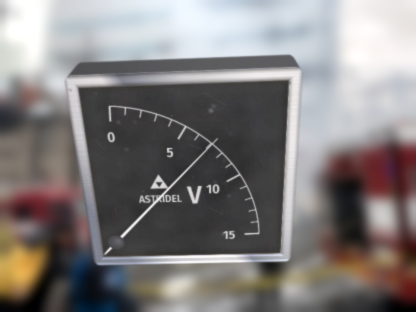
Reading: 7 V
